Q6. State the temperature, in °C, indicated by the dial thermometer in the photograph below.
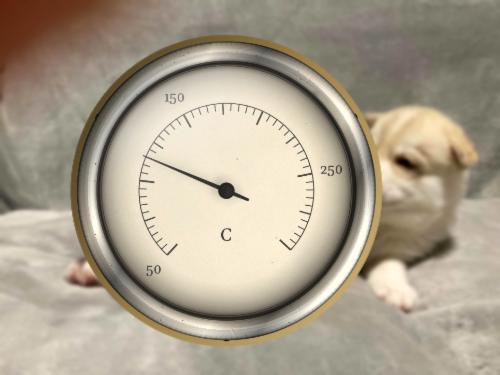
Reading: 115 °C
